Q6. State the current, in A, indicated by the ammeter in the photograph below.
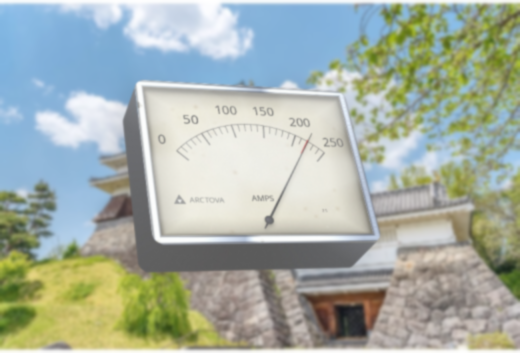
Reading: 220 A
